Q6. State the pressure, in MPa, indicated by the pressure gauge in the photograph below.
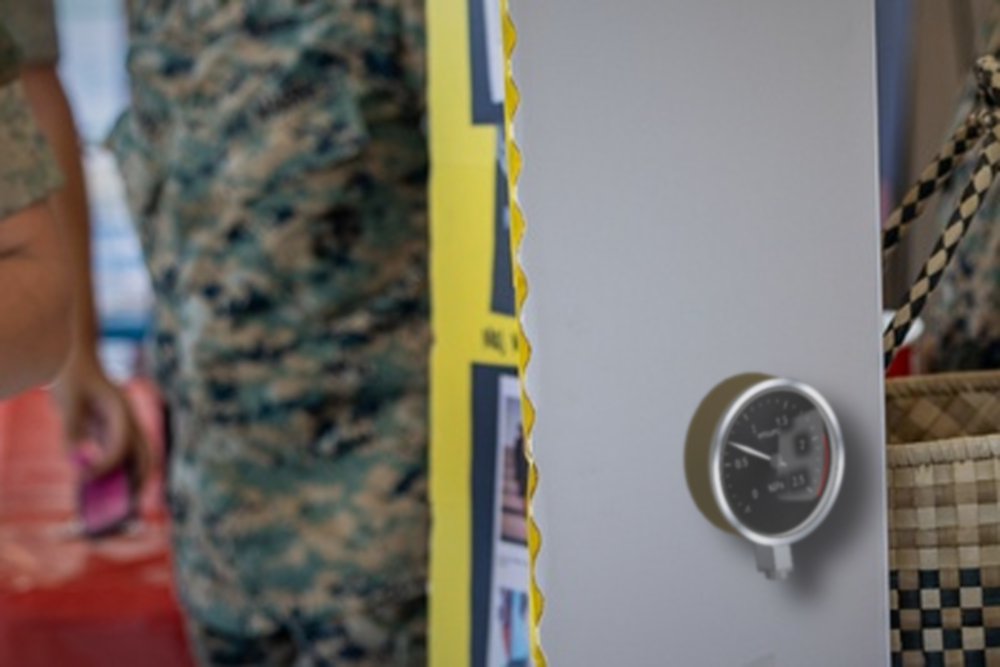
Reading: 0.7 MPa
